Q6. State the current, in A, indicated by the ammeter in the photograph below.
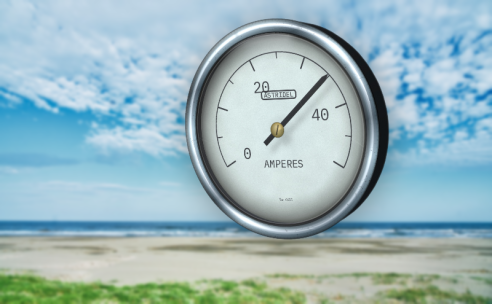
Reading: 35 A
